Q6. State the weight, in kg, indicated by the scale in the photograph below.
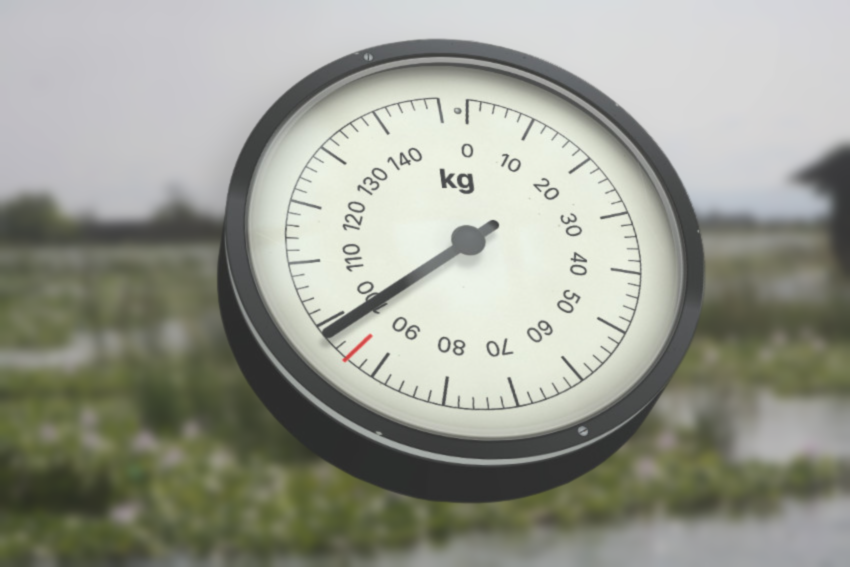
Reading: 98 kg
